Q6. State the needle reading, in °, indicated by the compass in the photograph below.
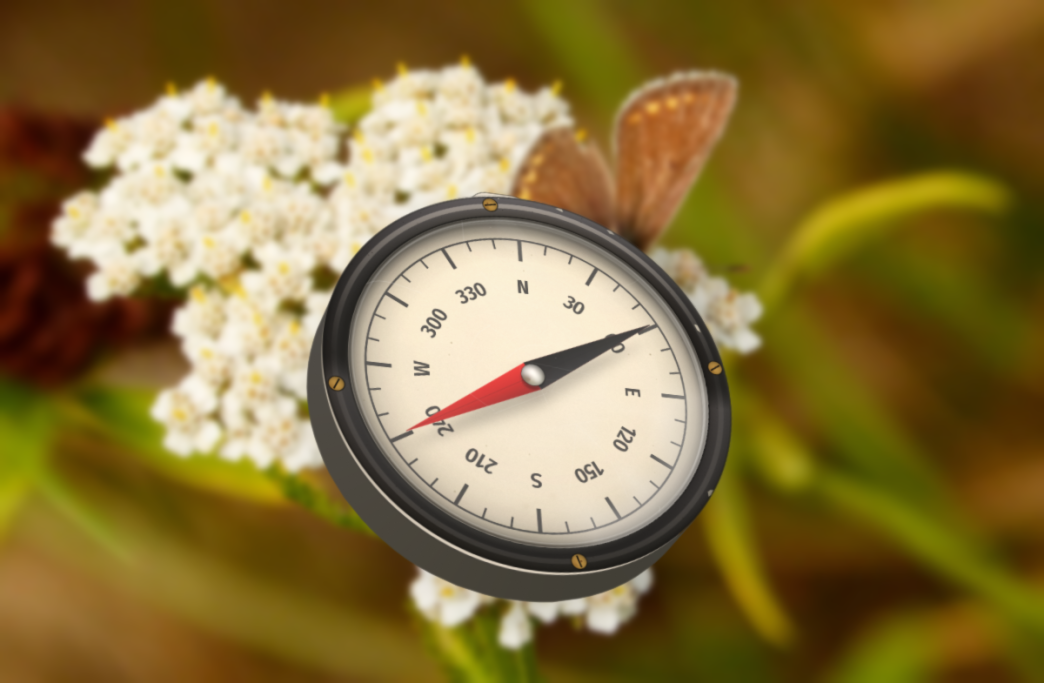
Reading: 240 °
